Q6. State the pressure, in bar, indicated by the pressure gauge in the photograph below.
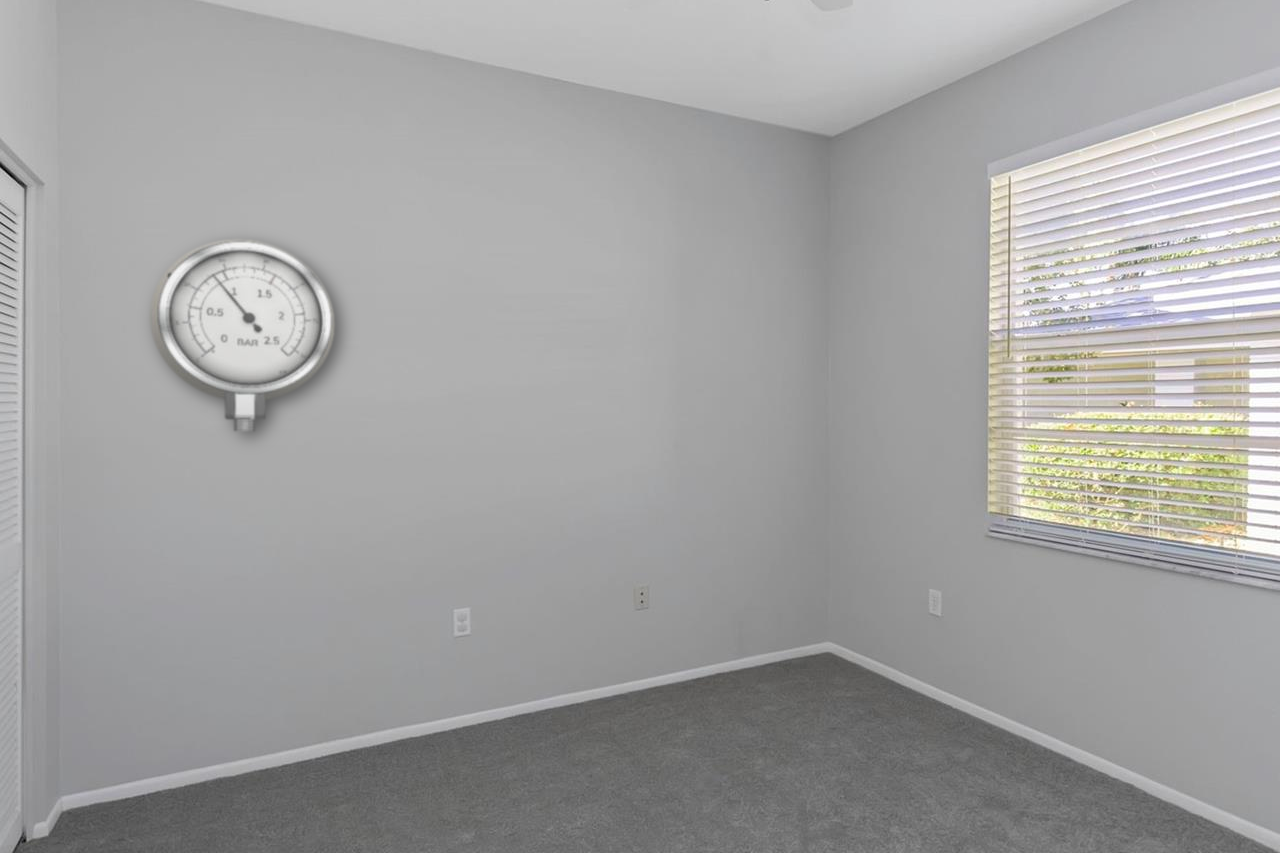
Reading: 0.9 bar
